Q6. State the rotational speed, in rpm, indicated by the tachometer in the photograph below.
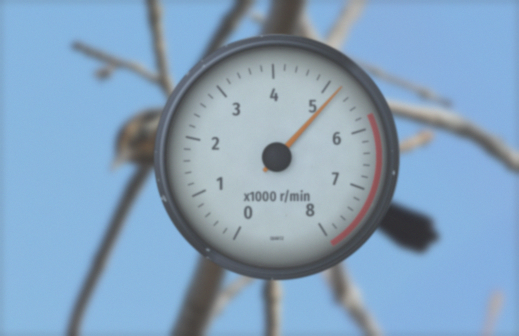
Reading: 5200 rpm
